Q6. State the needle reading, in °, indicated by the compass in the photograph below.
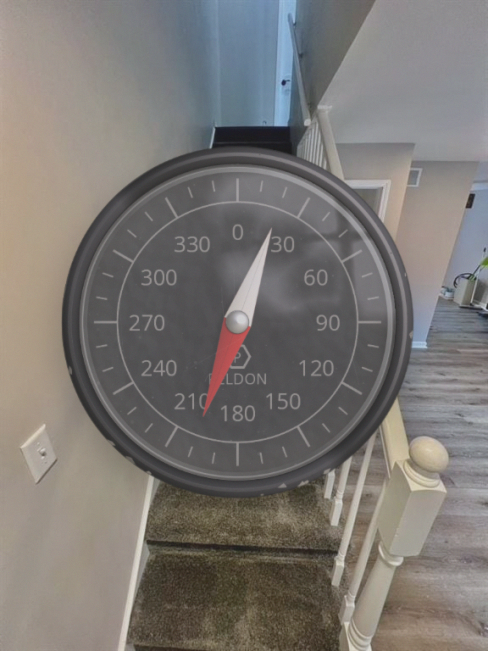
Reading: 200 °
